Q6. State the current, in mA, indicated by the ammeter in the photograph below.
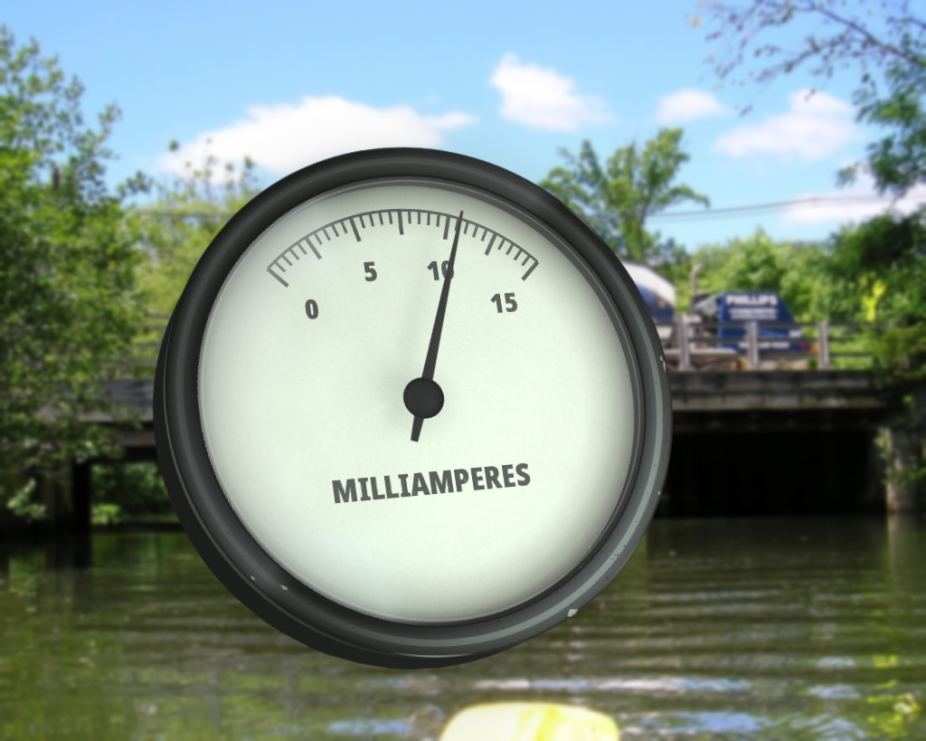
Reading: 10.5 mA
